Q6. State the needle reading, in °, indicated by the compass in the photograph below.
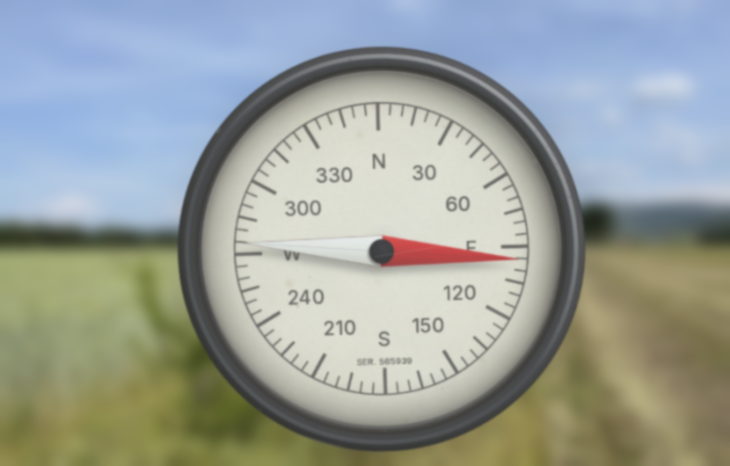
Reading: 95 °
